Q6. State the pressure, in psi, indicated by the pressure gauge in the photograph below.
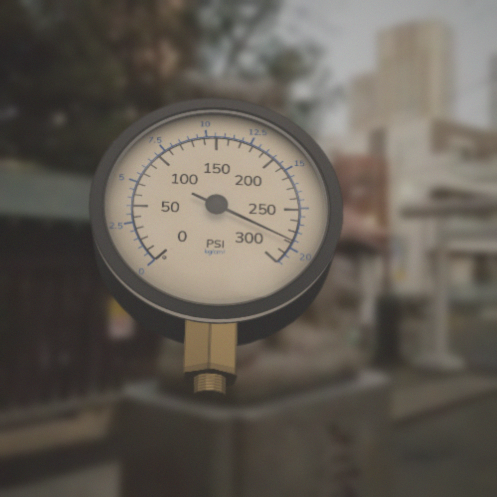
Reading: 280 psi
